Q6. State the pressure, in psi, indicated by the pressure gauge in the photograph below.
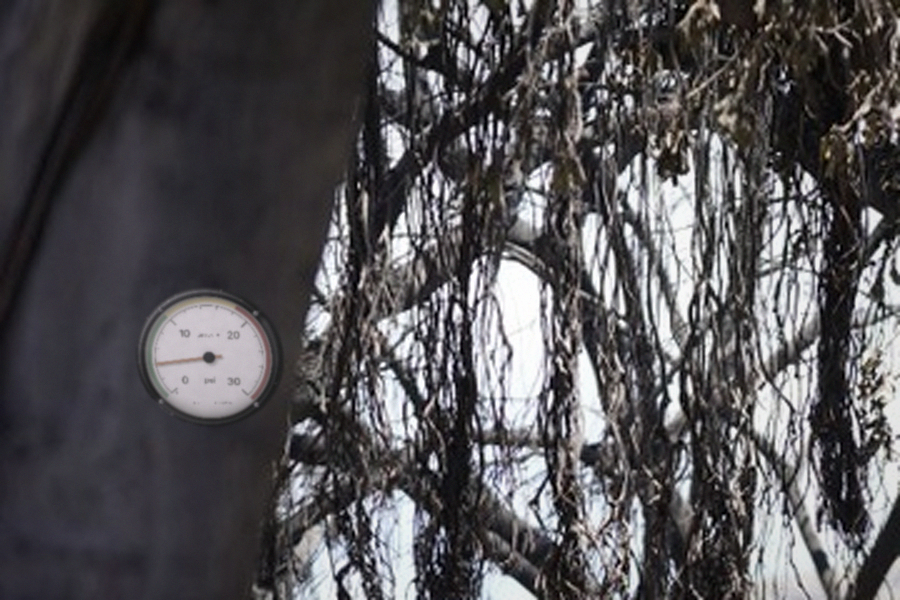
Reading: 4 psi
